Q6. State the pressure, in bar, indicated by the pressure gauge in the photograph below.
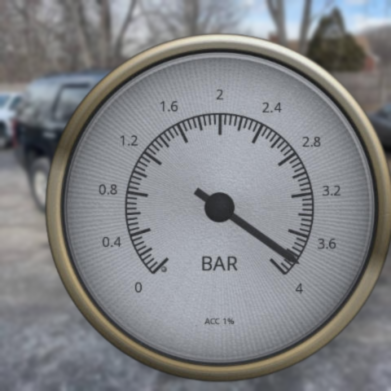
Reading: 3.85 bar
